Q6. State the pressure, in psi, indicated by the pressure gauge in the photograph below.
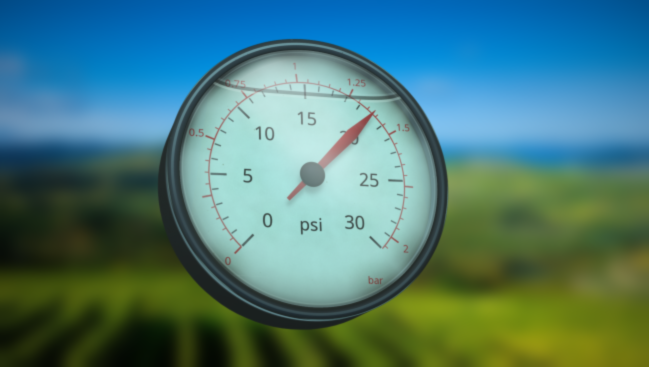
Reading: 20 psi
